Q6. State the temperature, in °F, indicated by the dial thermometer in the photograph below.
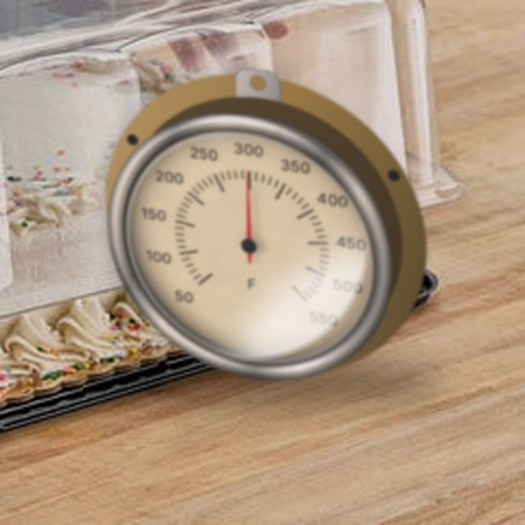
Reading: 300 °F
